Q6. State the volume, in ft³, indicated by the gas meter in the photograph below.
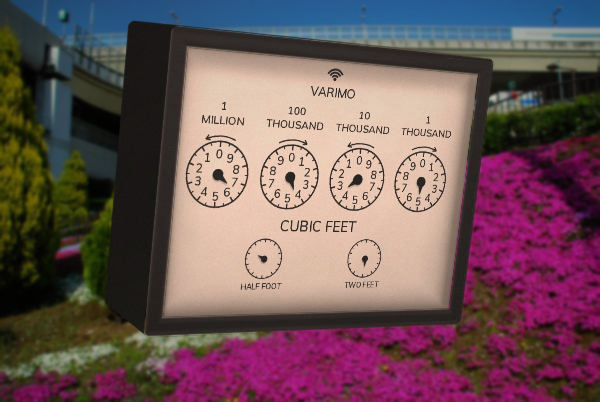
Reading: 643500 ft³
